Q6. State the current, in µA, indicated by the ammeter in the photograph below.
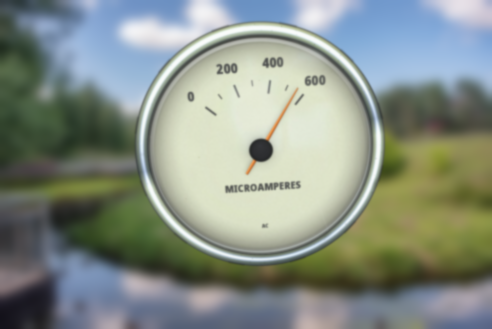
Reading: 550 µA
